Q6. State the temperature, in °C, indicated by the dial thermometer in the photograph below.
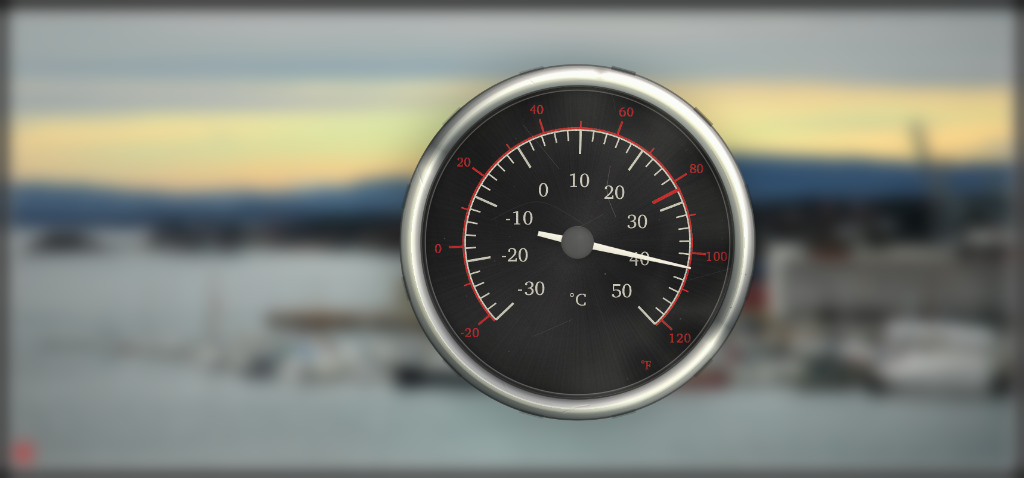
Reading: 40 °C
